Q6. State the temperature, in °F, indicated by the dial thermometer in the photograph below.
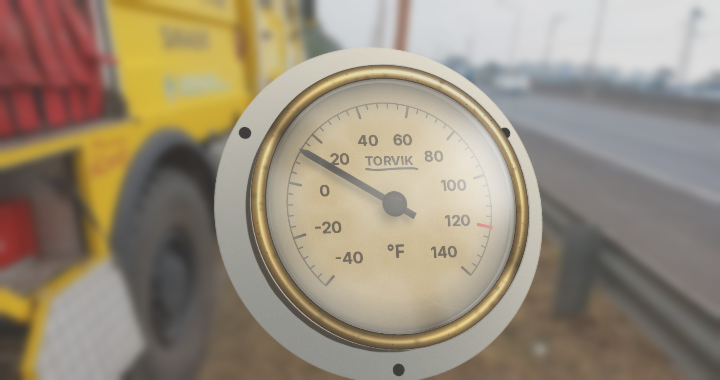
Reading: 12 °F
